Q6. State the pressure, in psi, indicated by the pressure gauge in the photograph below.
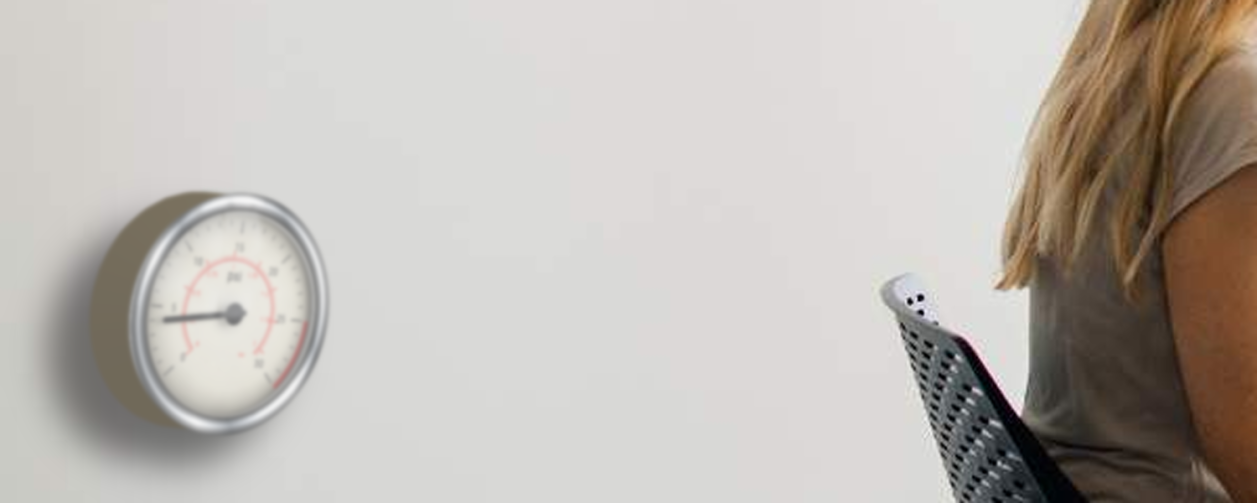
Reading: 4 psi
